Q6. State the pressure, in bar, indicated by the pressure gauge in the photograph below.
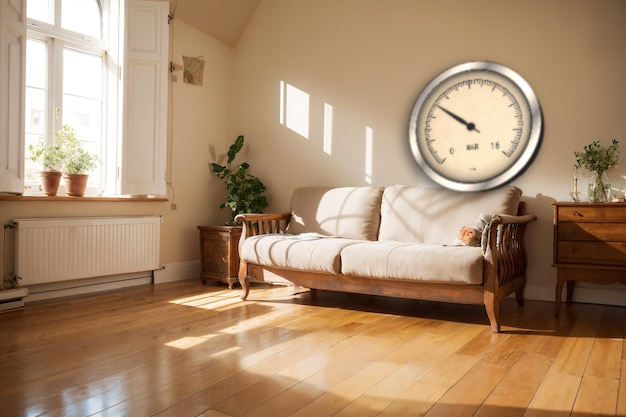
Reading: 5 bar
